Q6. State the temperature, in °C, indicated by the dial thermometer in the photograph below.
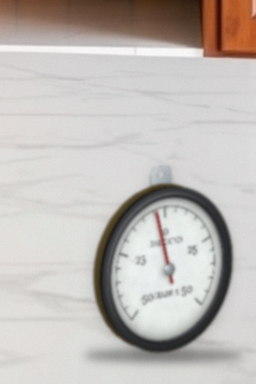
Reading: -5 °C
